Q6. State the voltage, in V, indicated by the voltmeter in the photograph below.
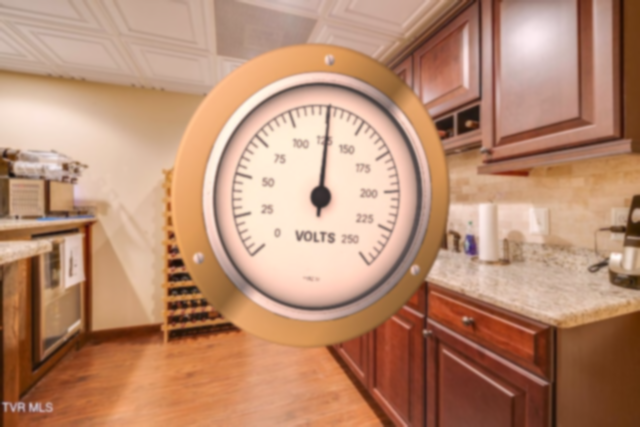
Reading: 125 V
